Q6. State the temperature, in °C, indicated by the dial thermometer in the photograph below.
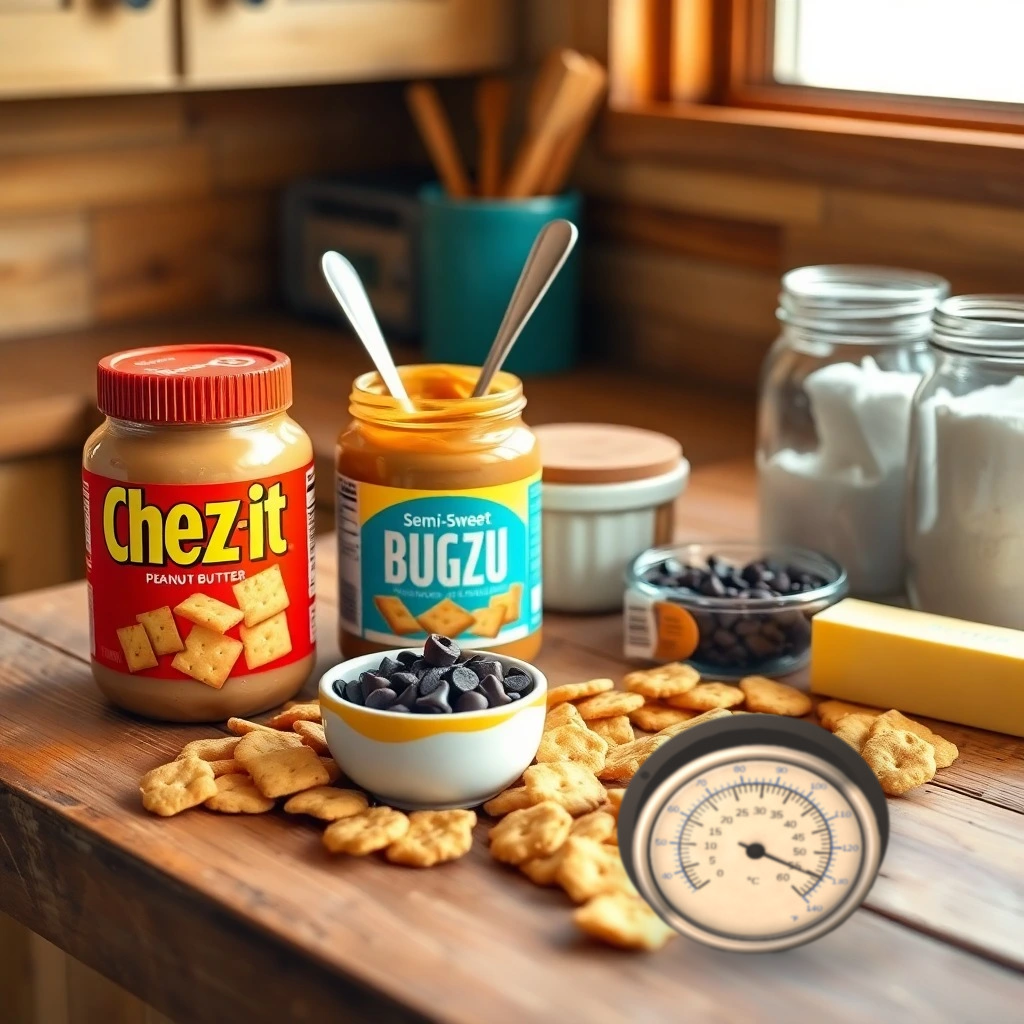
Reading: 55 °C
